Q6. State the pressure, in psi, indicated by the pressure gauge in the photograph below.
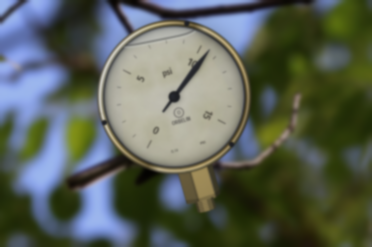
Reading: 10.5 psi
